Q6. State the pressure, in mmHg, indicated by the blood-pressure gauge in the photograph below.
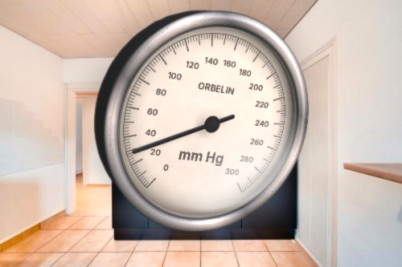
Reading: 30 mmHg
